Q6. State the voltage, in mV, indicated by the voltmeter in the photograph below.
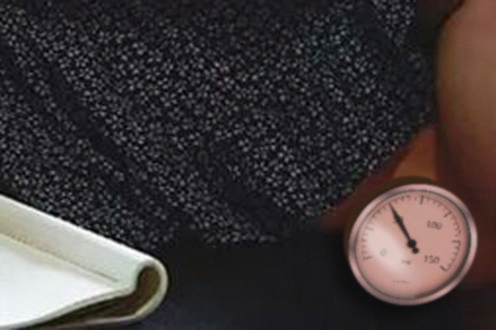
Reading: 50 mV
